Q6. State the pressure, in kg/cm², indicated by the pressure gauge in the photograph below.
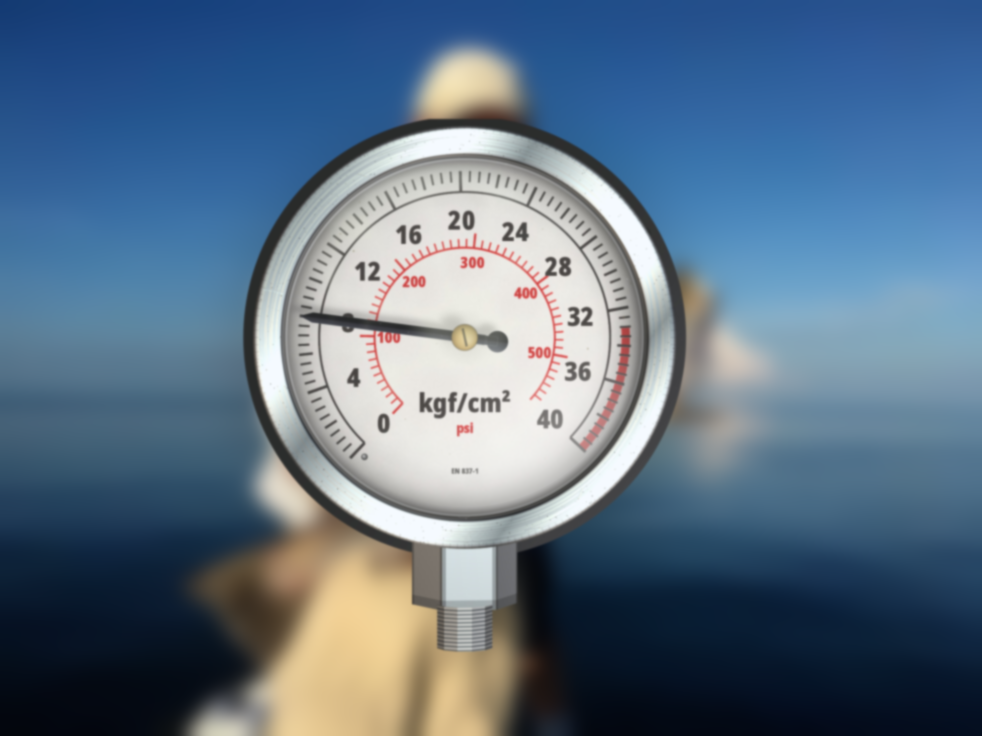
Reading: 8 kg/cm²
